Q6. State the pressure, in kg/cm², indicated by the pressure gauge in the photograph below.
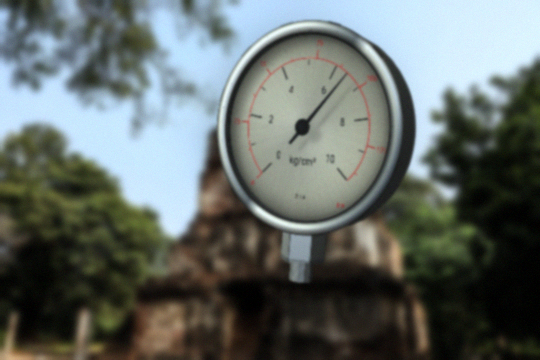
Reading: 6.5 kg/cm²
